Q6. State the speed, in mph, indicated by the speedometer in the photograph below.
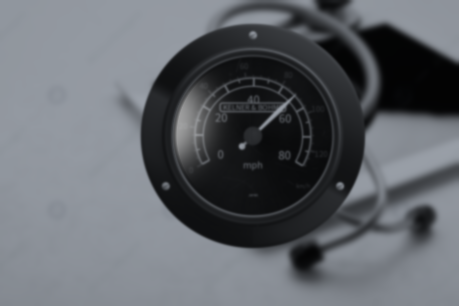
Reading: 55 mph
